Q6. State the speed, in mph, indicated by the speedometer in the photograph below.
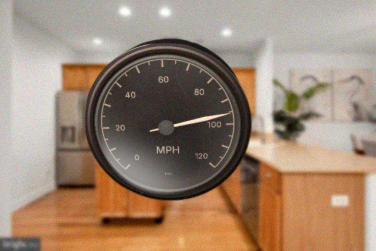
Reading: 95 mph
